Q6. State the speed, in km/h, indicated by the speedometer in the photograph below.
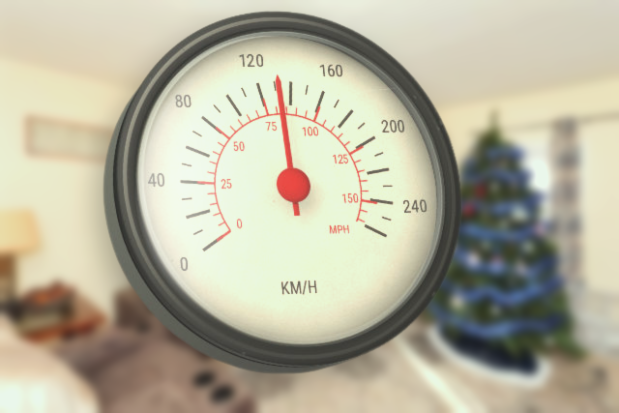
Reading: 130 km/h
